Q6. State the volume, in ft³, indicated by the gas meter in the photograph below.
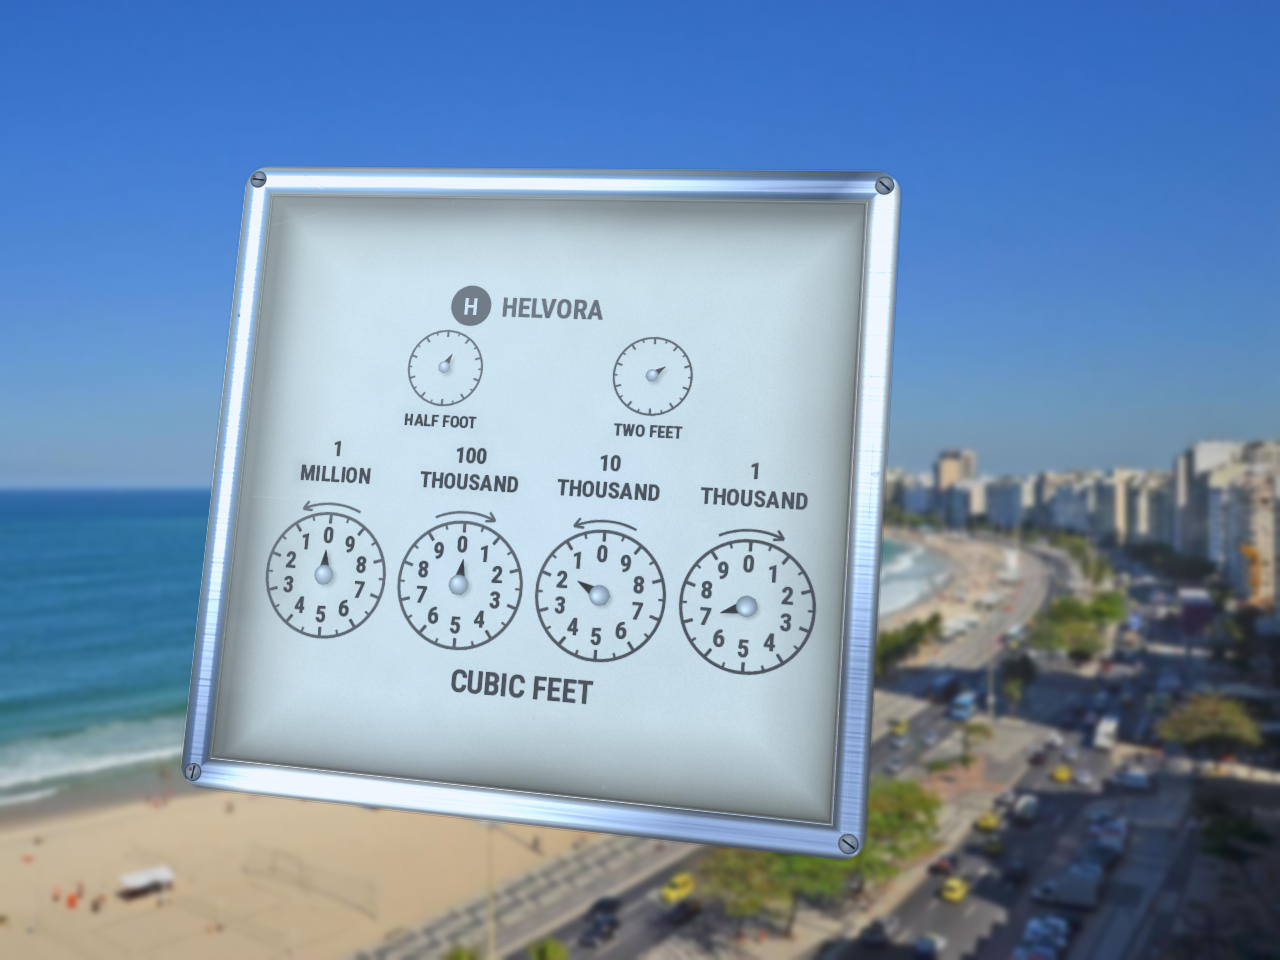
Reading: 1700 ft³
